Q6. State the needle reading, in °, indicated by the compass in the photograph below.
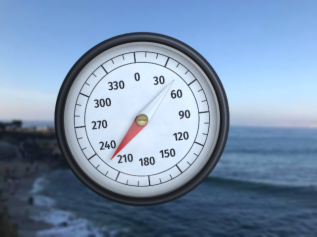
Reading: 225 °
